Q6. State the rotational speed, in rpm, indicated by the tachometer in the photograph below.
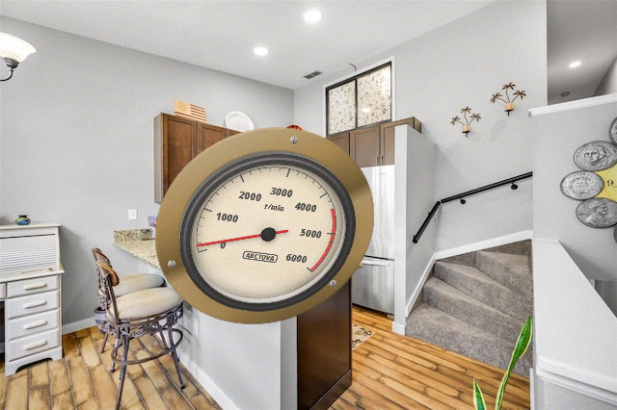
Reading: 200 rpm
